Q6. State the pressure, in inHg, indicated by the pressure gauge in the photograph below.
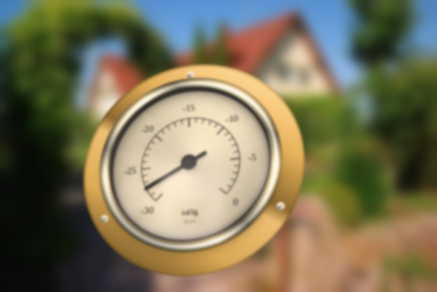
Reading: -28 inHg
